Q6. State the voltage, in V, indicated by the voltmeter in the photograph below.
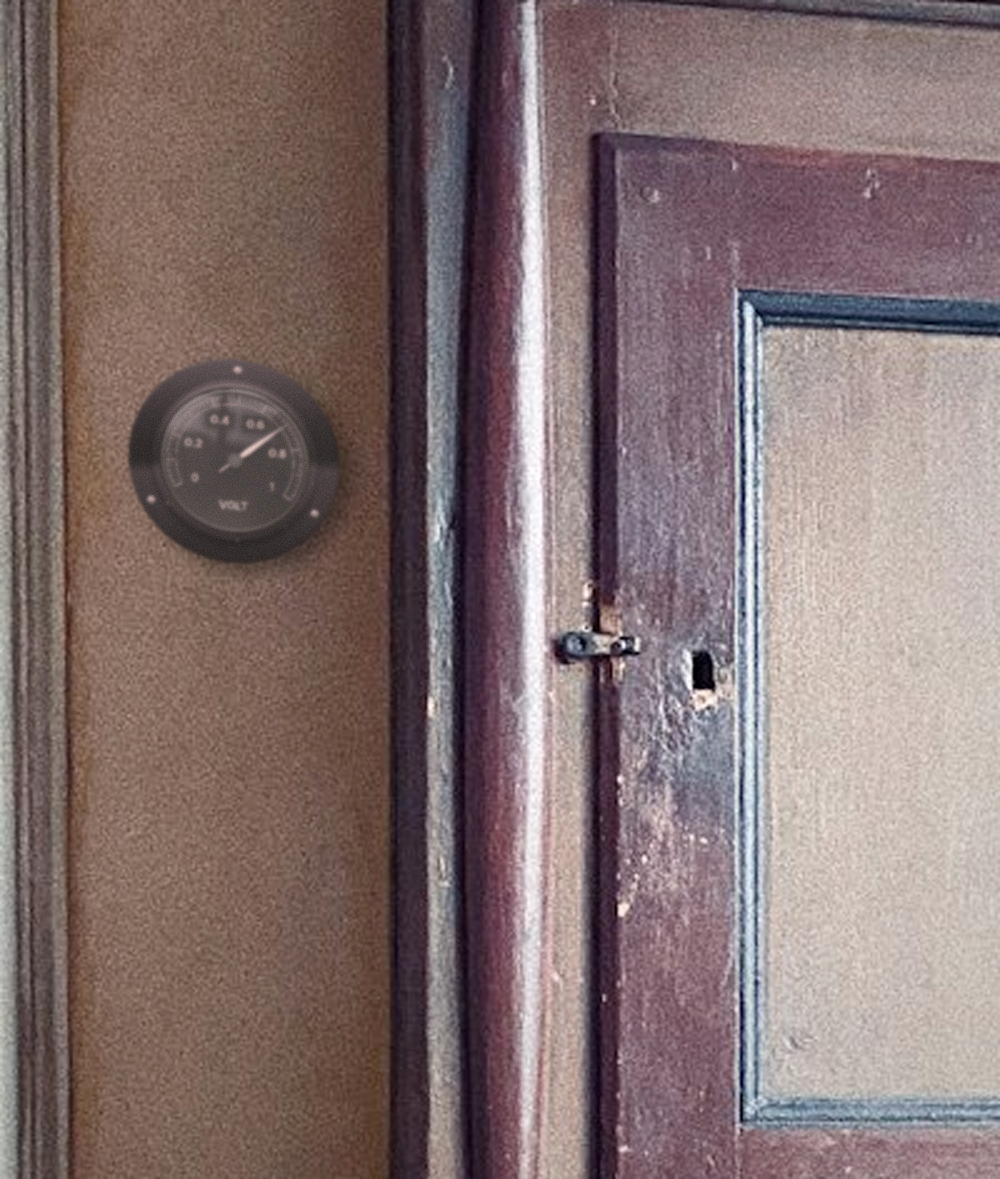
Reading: 0.7 V
